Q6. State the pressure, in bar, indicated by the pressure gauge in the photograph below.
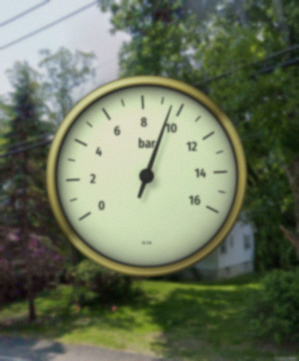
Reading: 9.5 bar
